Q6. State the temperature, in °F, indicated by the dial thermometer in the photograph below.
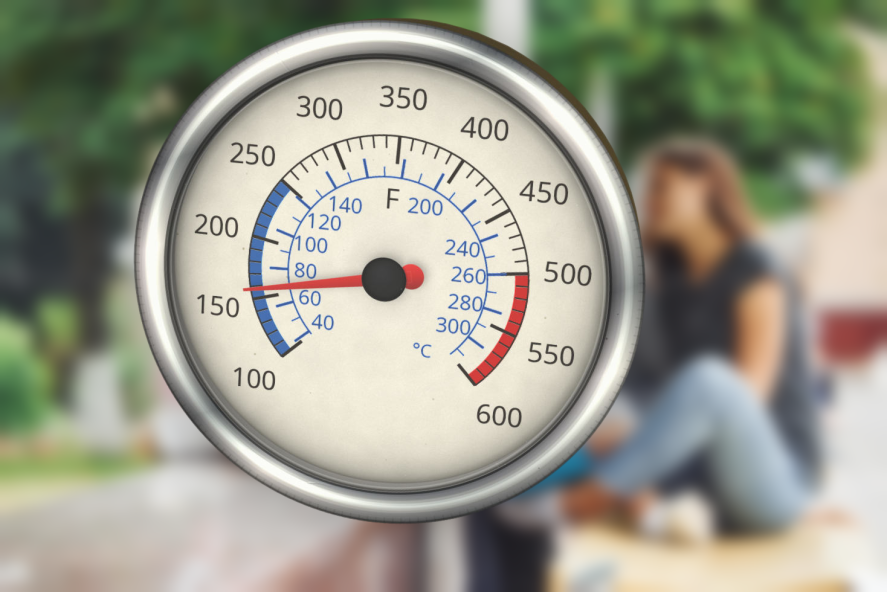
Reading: 160 °F
